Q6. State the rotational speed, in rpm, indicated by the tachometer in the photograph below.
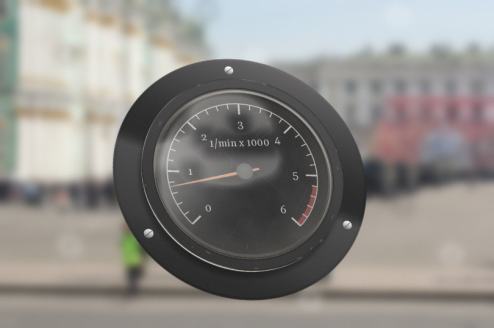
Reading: 700 rpm
